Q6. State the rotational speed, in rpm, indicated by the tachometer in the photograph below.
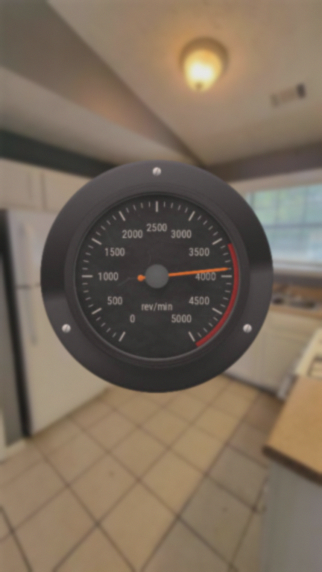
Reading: 3900 rpm
